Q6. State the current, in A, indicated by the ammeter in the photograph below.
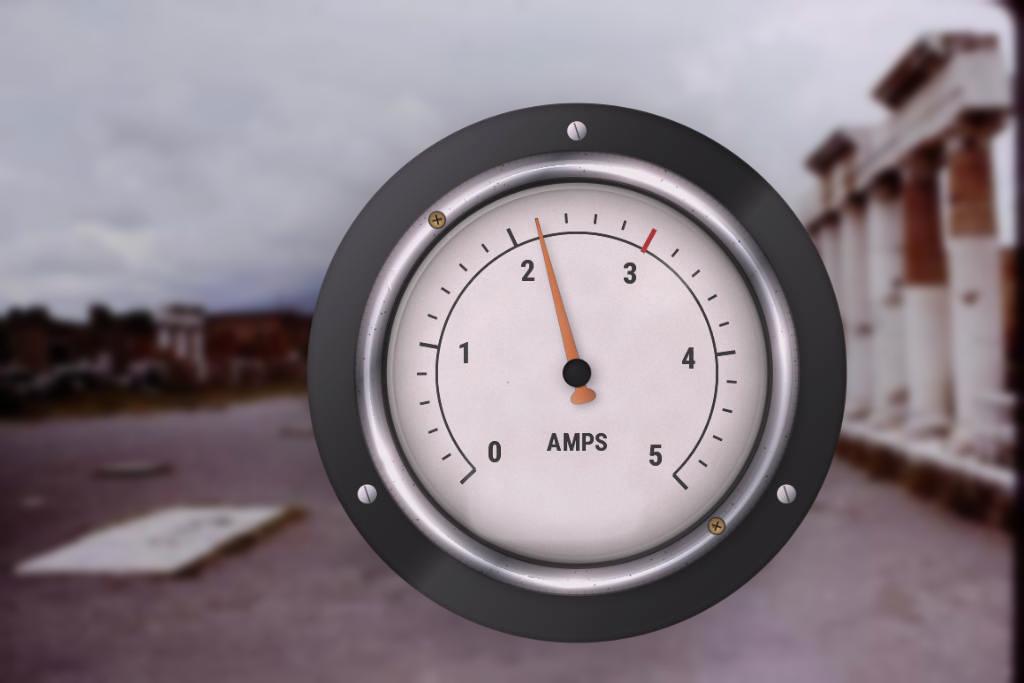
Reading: 2.2 A
